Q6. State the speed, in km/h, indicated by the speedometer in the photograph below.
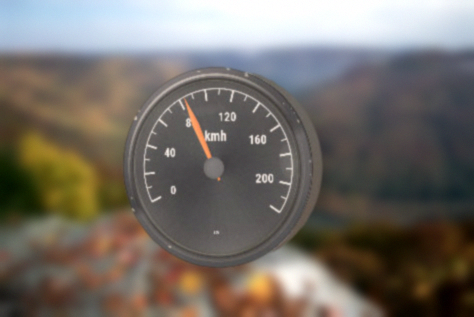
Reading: 85 km/h
